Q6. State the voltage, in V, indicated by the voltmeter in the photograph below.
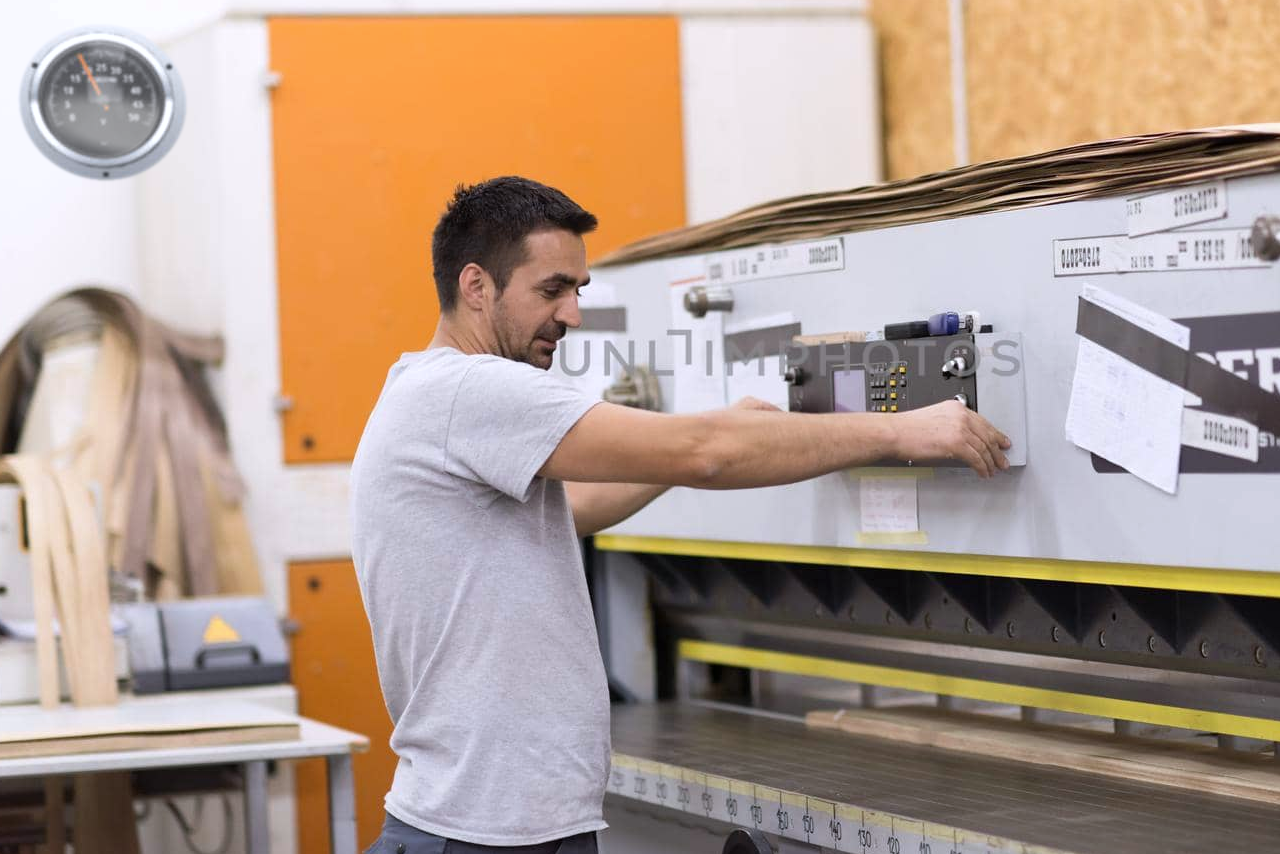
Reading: 20 V
